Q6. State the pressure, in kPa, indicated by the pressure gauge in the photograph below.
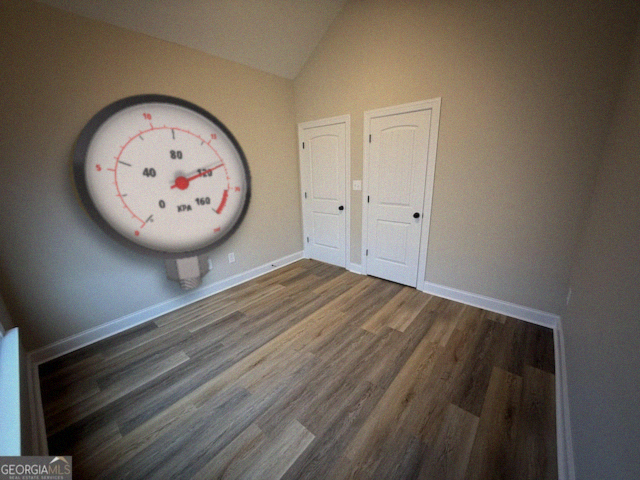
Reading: 120 kPa
